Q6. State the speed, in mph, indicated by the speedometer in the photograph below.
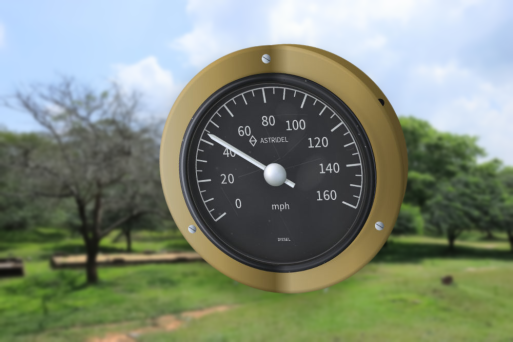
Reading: 45 mph
